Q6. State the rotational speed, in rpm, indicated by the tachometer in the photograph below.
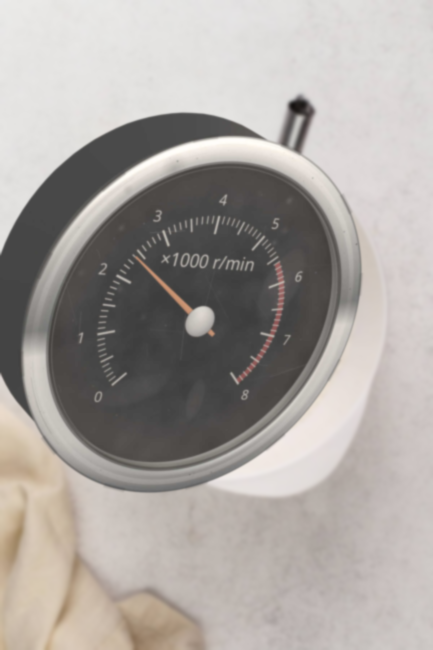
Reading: 2400 rpm
